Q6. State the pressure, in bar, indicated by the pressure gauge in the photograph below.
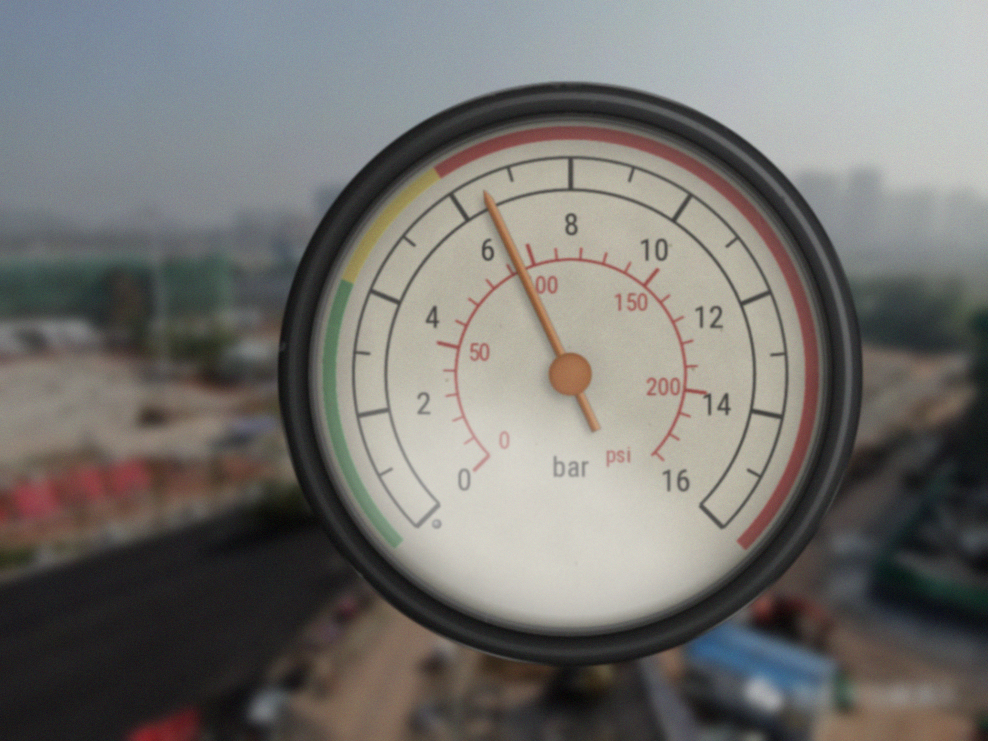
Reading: 6.5 bar
